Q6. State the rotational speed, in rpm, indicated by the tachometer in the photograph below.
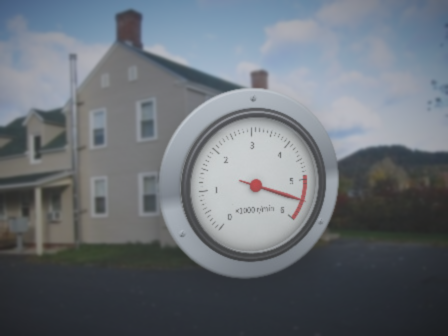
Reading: 5500 rpm
